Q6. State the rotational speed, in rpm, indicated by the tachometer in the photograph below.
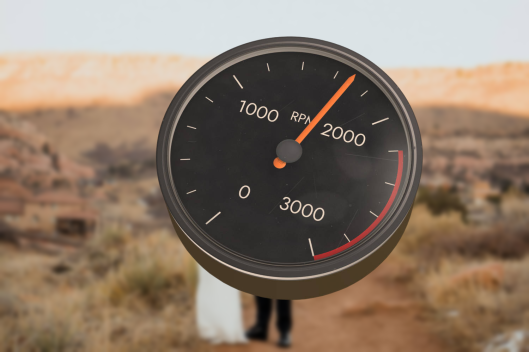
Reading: 1700 rpm
